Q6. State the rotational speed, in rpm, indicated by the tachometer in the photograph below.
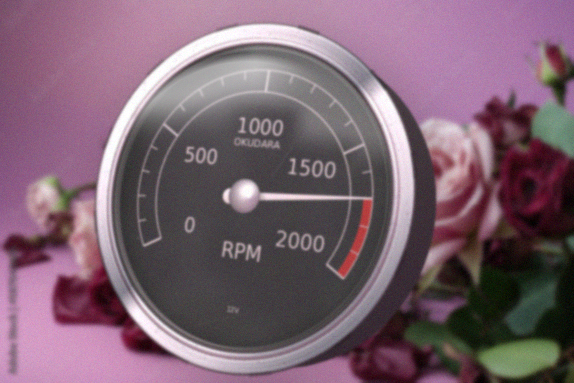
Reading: 1700 rpm
